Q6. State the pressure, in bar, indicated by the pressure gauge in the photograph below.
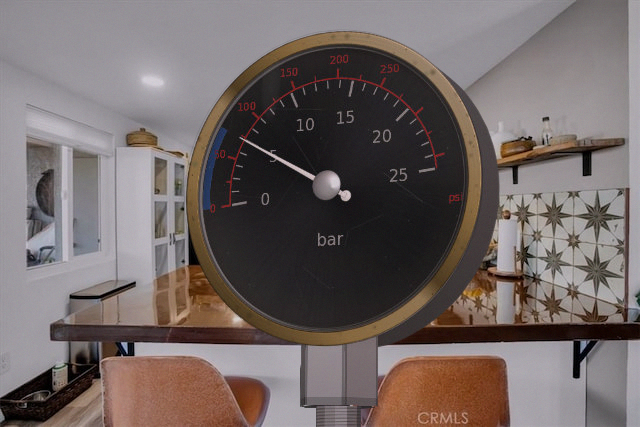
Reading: 5 bar
